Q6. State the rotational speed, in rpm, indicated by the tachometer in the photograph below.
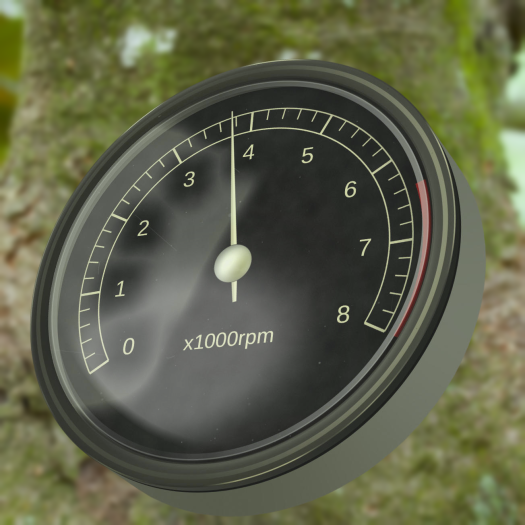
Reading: 3800 rpm
